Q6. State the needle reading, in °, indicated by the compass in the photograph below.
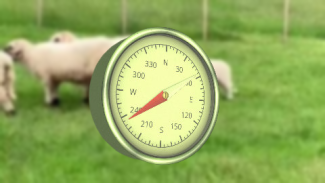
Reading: 235 °
